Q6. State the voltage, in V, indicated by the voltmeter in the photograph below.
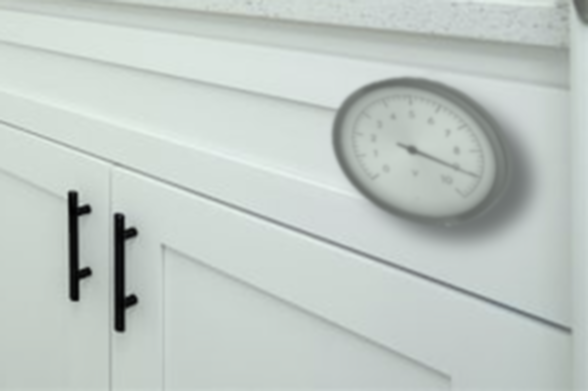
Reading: 9 V
